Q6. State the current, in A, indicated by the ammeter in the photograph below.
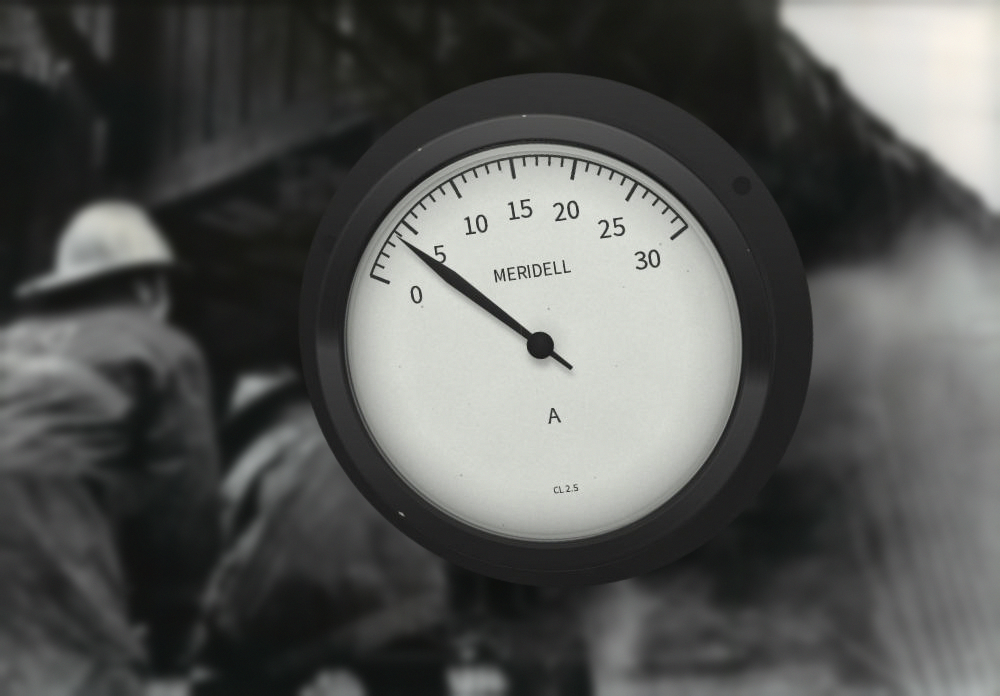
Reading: 4 A
